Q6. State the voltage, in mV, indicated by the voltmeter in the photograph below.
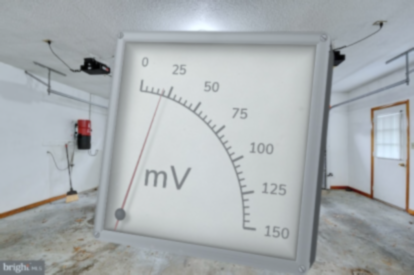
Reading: 20 mV
